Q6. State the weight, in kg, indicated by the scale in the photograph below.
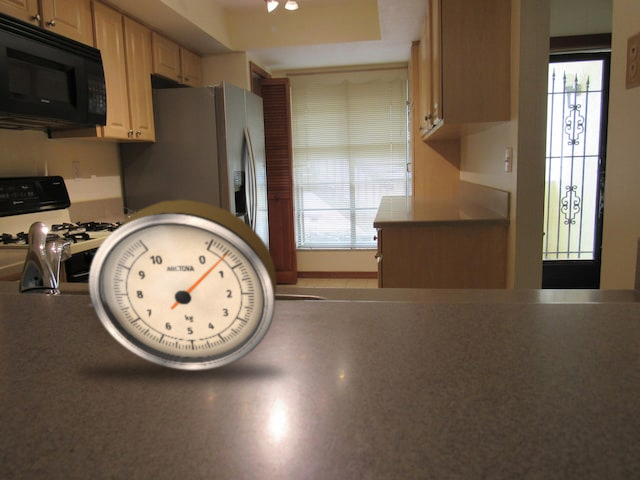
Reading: 0.5 kg
